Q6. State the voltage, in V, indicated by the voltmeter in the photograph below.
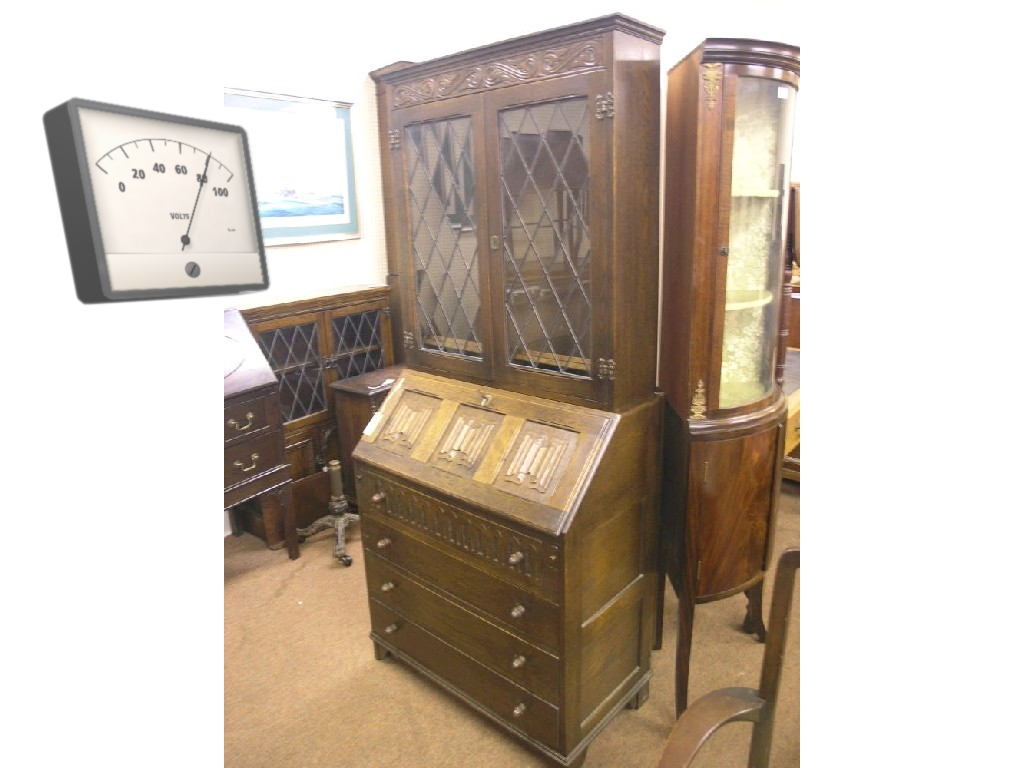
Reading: 80 V
